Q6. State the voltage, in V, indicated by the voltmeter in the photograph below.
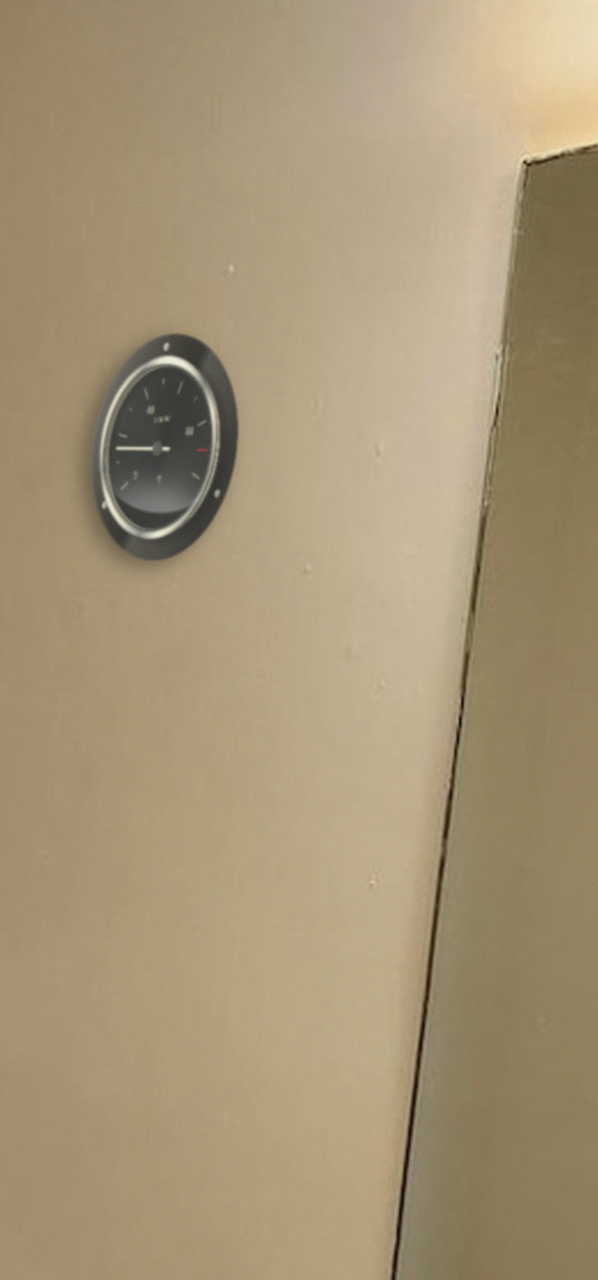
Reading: 15 V
